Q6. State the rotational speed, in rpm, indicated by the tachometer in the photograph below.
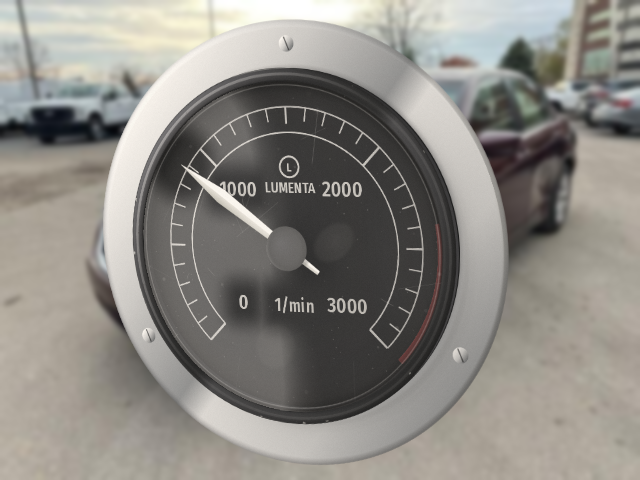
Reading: 900 rpm
